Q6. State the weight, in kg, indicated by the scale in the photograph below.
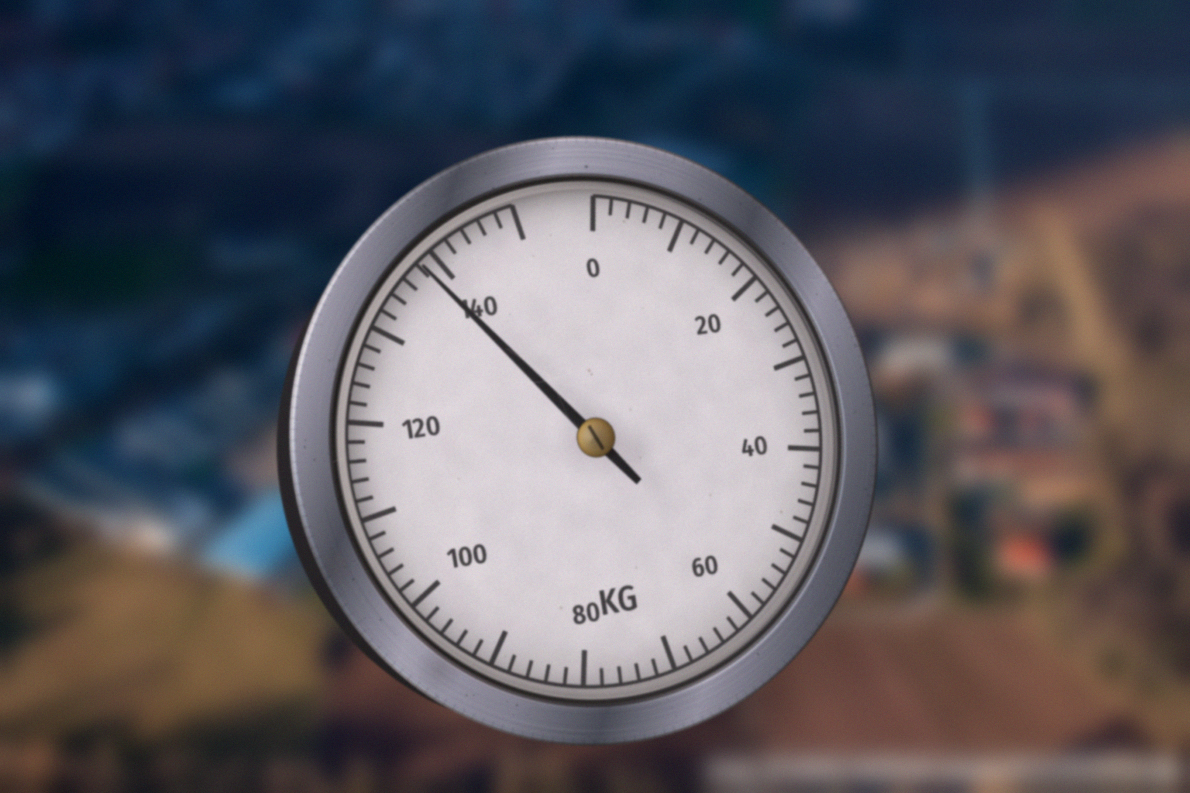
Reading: 138 kg
